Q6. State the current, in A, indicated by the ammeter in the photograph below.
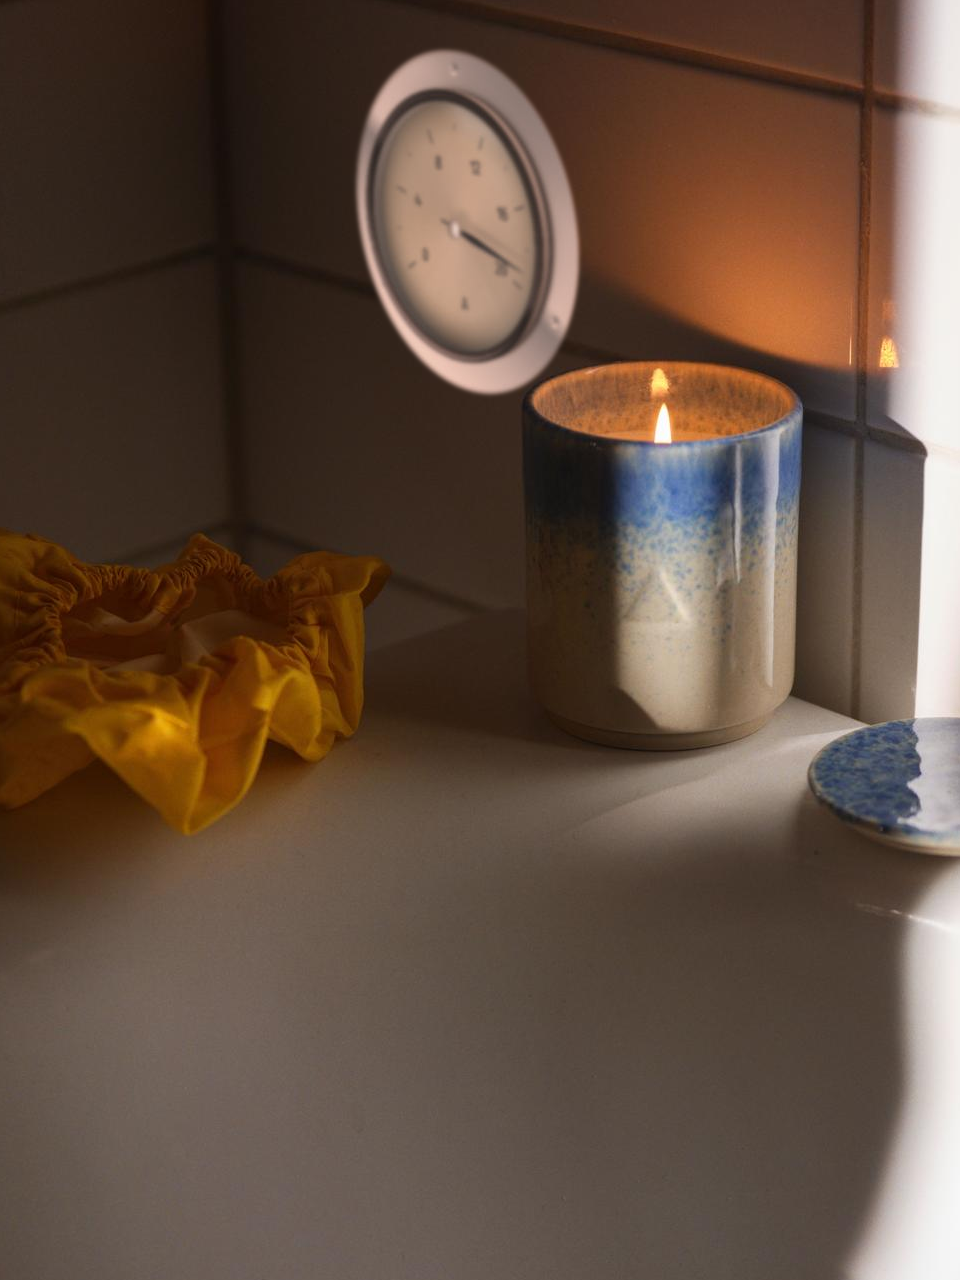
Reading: 19 A
